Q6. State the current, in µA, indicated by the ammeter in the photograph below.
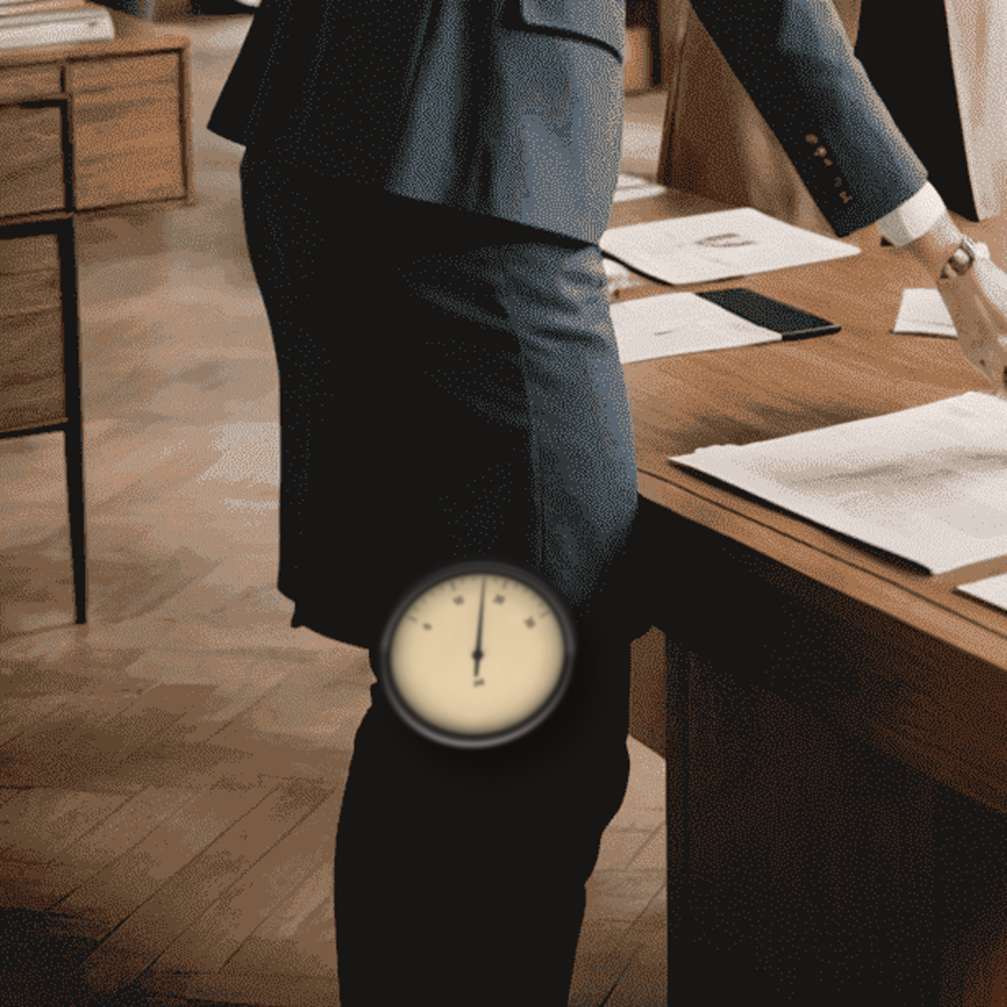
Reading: 16 µA
